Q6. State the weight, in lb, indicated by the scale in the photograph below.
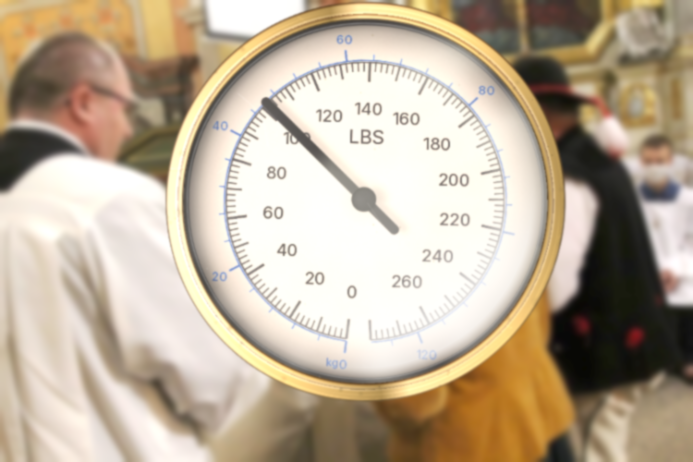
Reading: 102 lb
